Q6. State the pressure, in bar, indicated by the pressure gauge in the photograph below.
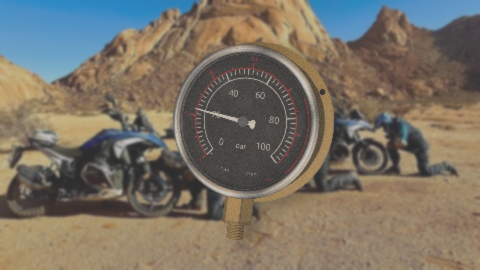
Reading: 20 bar
